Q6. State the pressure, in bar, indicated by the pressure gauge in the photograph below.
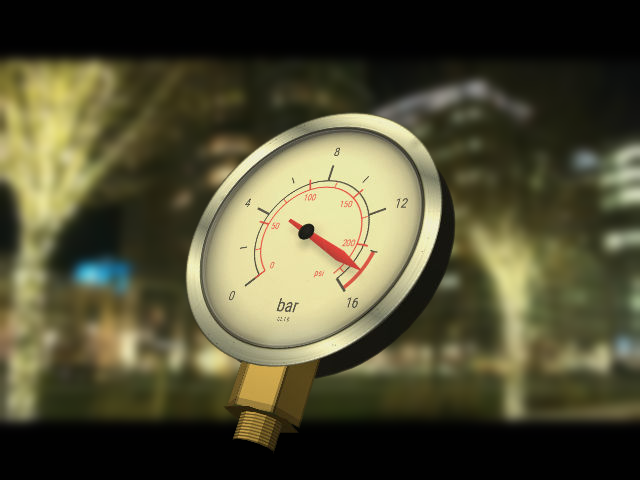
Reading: 15 bar
